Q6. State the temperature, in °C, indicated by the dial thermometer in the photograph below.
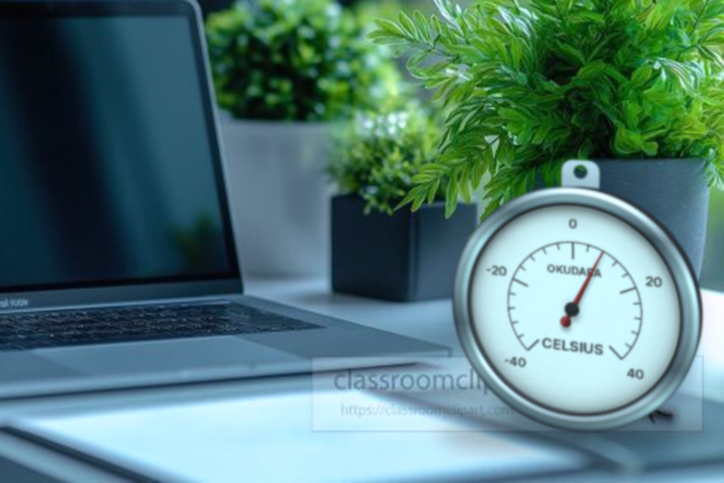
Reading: 8 °C
